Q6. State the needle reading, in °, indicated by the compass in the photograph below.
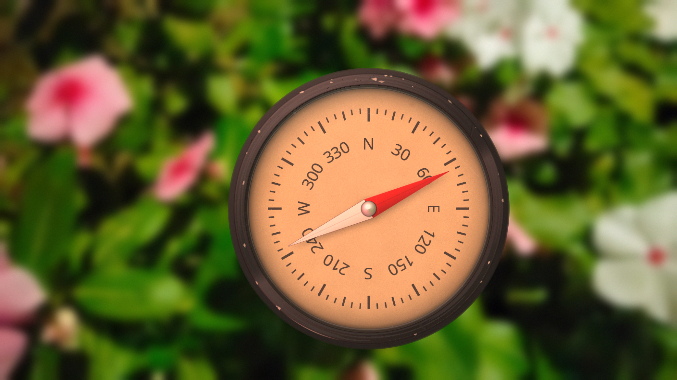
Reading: 65 °
